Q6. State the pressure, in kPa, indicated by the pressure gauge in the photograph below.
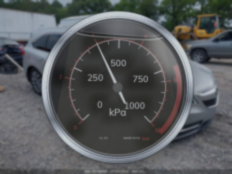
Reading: 400 kPa
